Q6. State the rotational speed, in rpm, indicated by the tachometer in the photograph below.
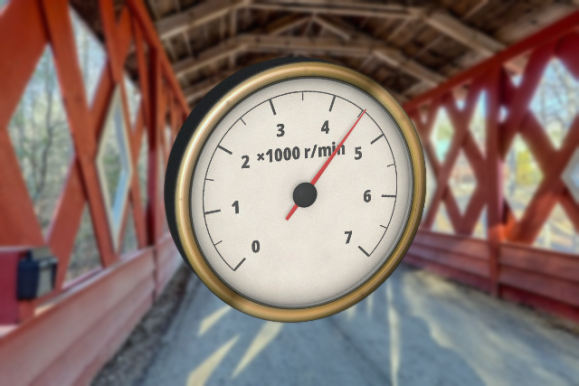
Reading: 4500 rpm
